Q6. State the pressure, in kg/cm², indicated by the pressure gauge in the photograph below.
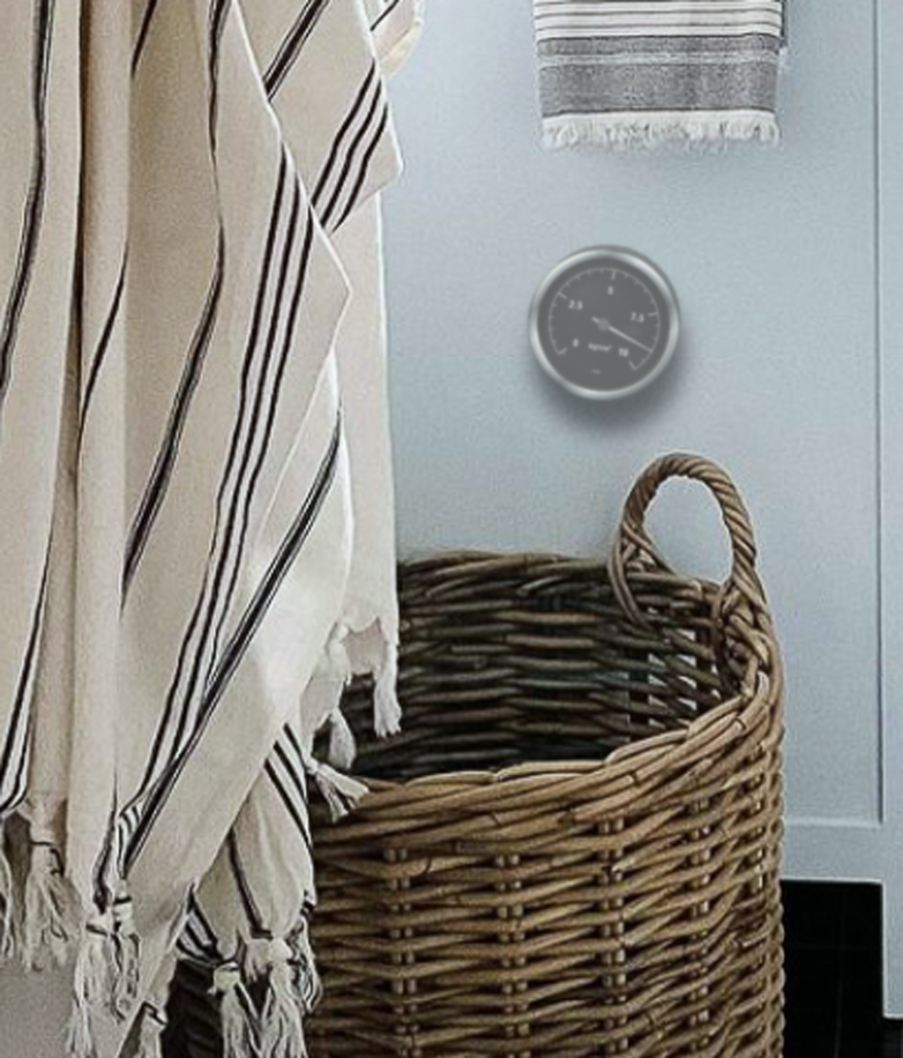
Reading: 9 kg/cm²
